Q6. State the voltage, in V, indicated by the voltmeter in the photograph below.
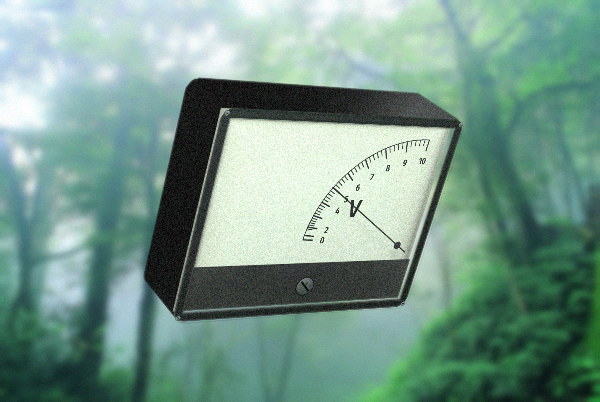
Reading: 5 V
